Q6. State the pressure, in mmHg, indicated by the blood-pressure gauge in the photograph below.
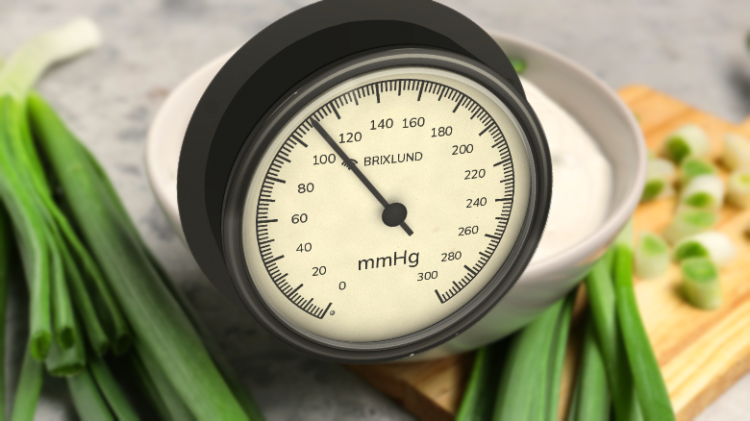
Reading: 110 mmHg
